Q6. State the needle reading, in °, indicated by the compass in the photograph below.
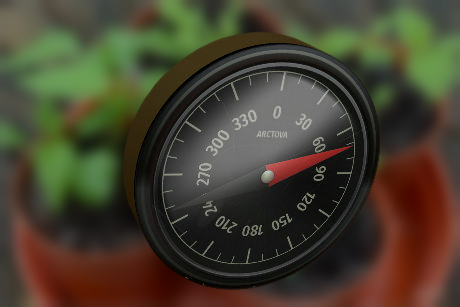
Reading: 70 °
